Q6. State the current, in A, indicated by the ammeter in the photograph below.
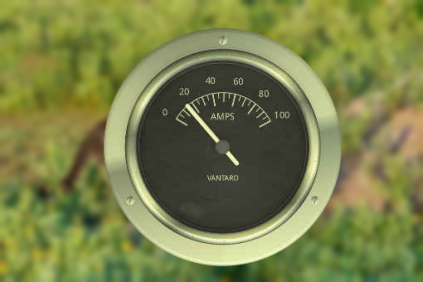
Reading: 15 A
